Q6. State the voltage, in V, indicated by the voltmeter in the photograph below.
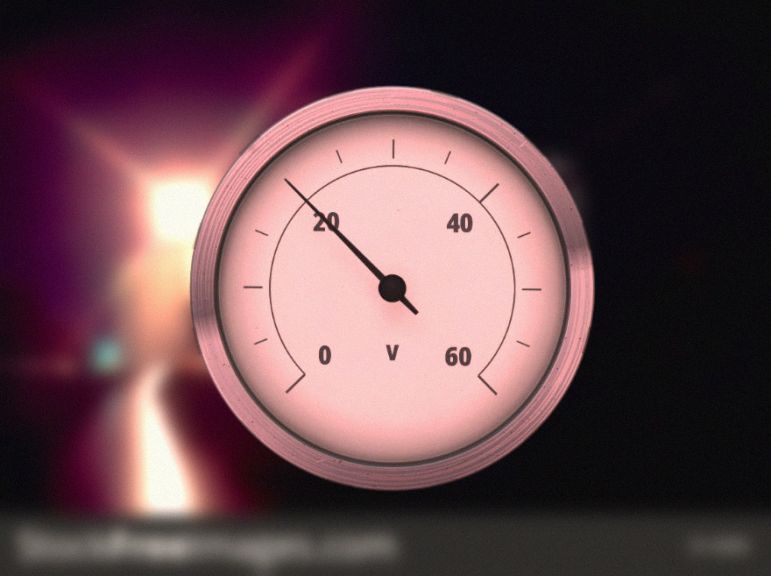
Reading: 20 V
